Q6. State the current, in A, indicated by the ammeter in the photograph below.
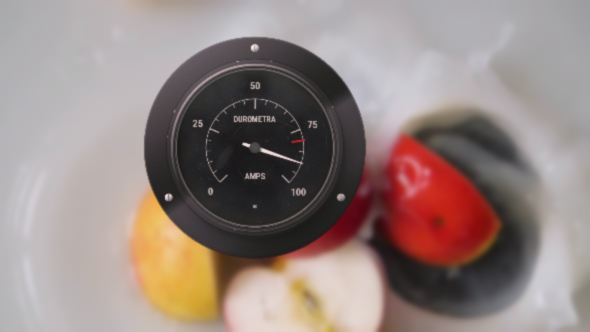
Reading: 90 A
